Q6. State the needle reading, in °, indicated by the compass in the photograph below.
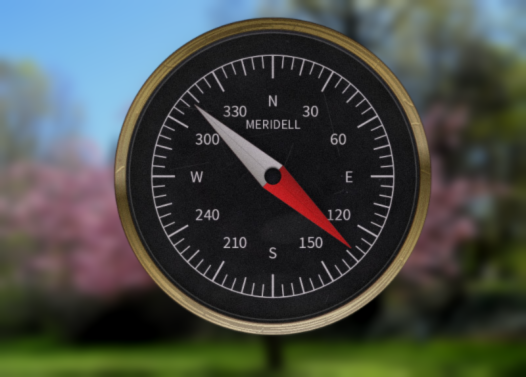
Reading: 132.5 °
